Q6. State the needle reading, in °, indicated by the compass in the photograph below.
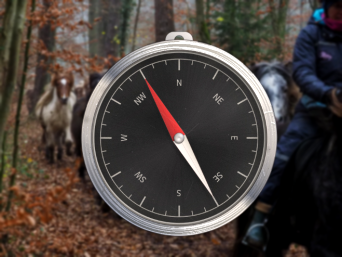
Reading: 330 °
